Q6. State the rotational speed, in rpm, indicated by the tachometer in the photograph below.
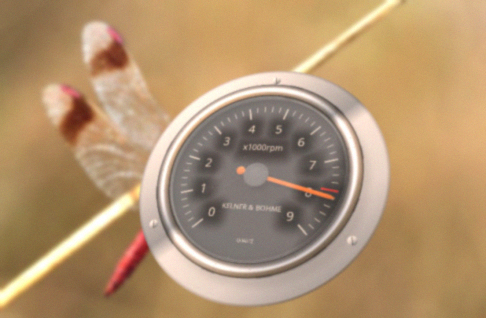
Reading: 8000 rpm
